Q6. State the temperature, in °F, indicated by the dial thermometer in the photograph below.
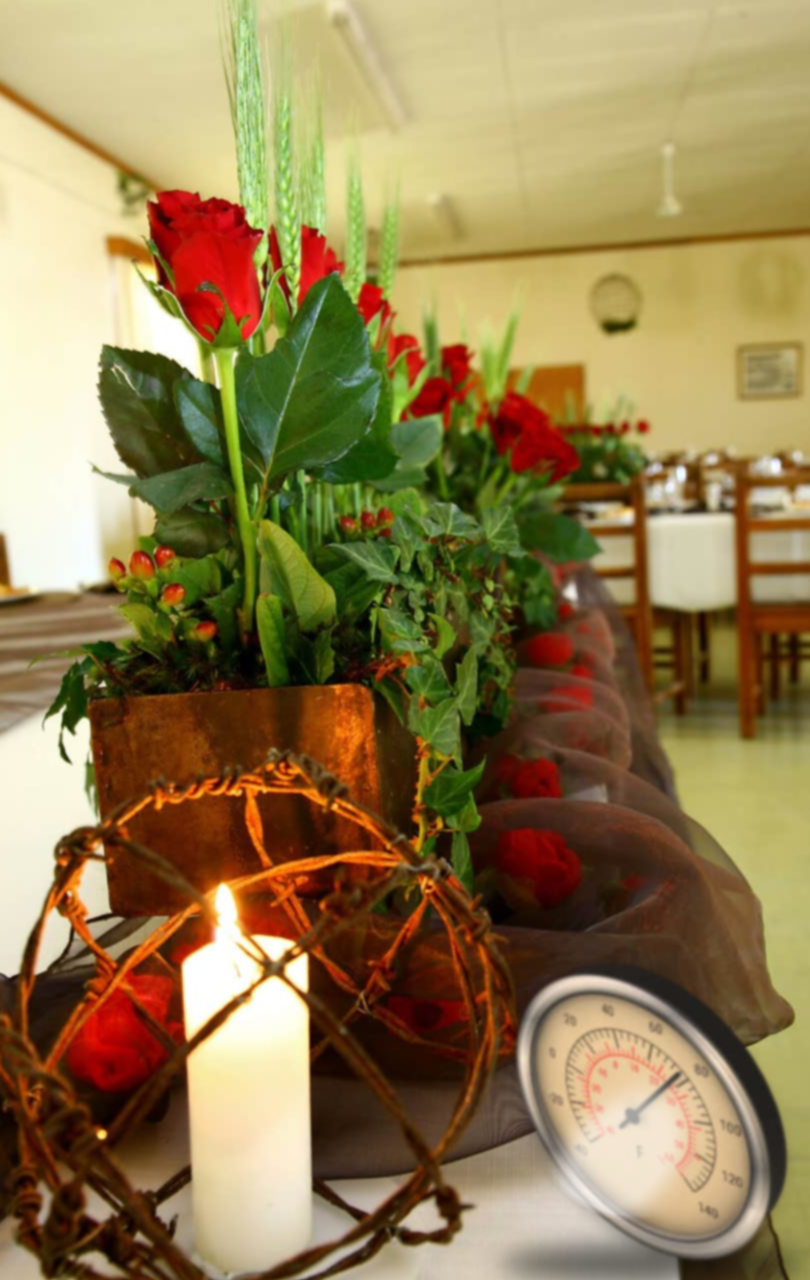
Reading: 76 °F
